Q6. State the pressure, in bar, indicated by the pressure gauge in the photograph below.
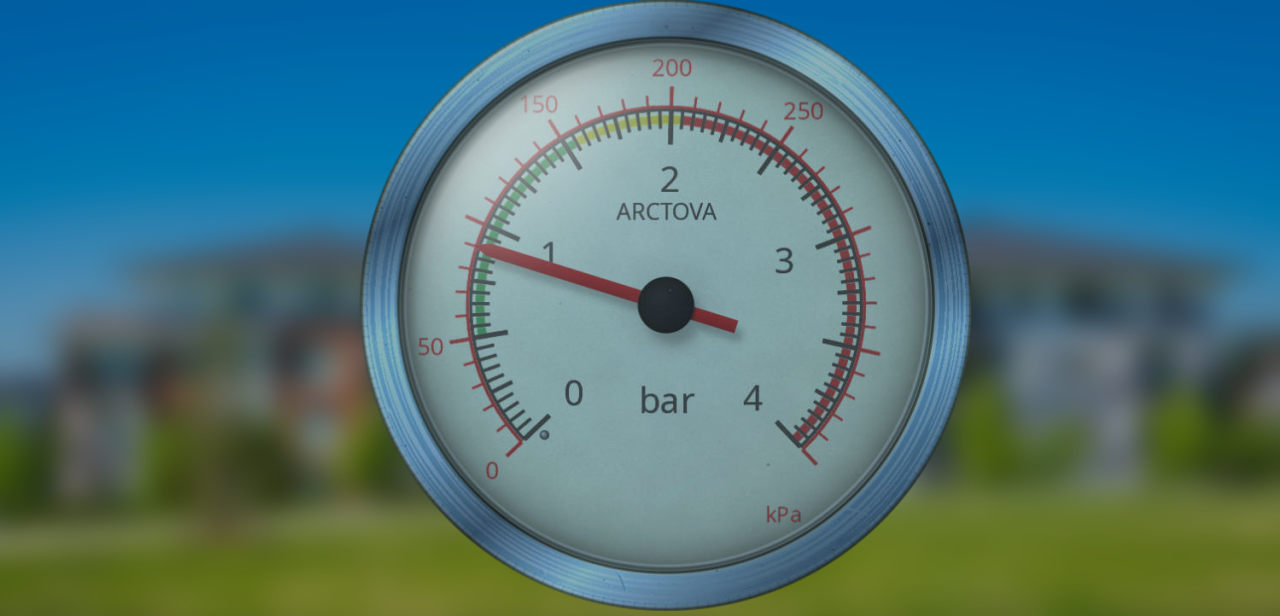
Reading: 0.9 bar
